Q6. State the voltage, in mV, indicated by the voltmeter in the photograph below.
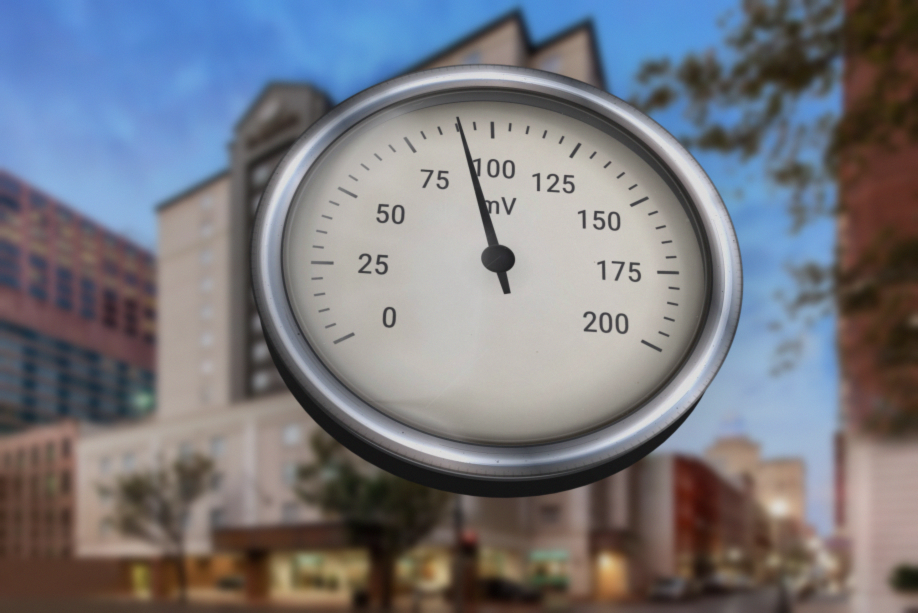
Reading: 90 mV
